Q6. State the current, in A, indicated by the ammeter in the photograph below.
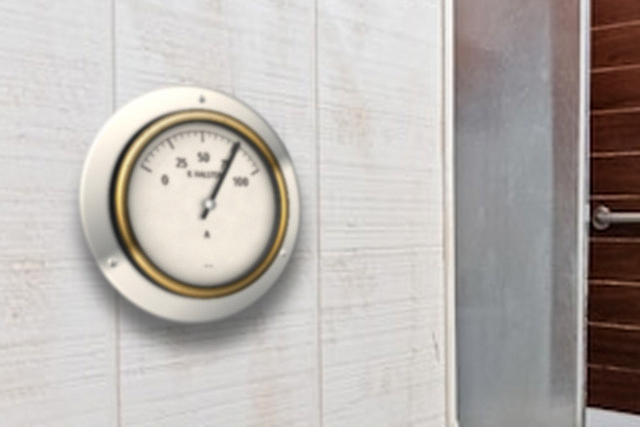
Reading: 75 A
